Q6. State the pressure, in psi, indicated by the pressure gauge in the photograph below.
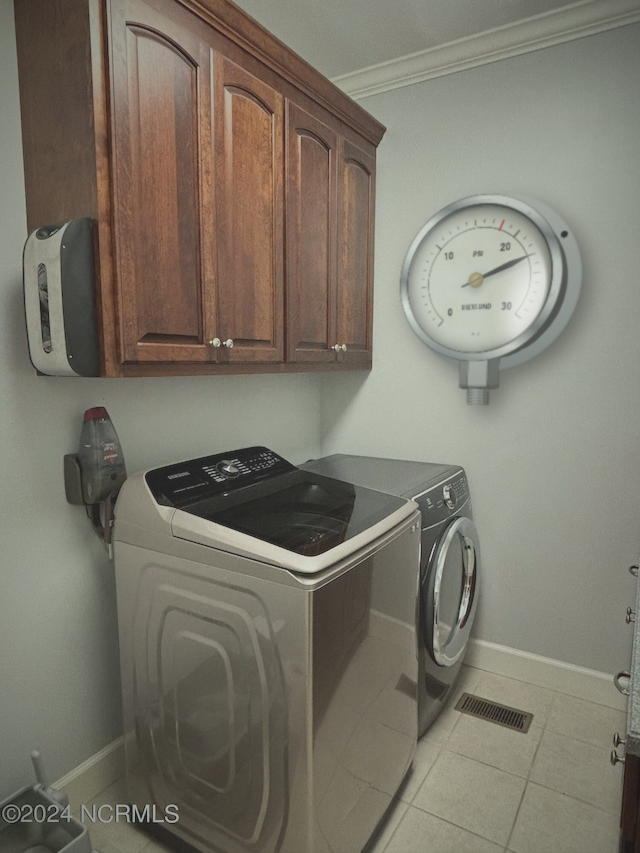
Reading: 23 psi
